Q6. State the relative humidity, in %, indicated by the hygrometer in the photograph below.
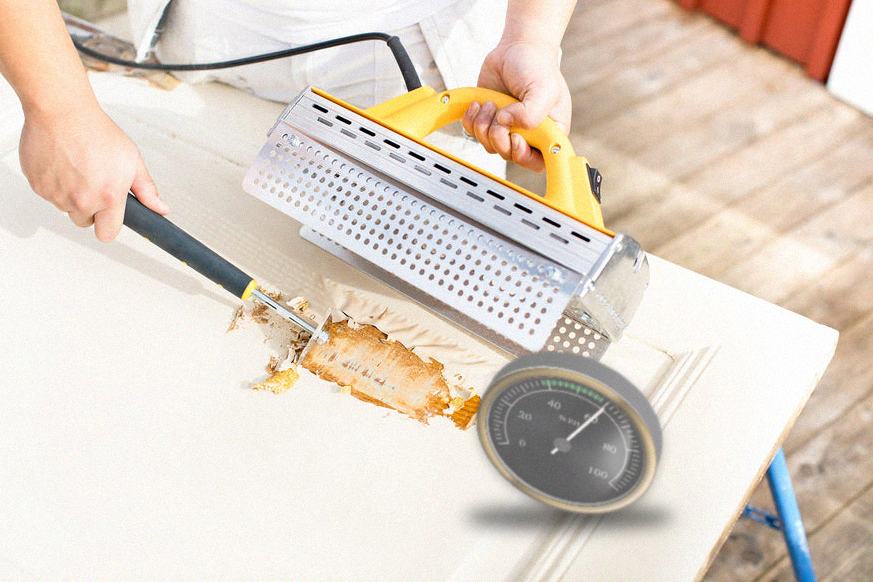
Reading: 60 %
